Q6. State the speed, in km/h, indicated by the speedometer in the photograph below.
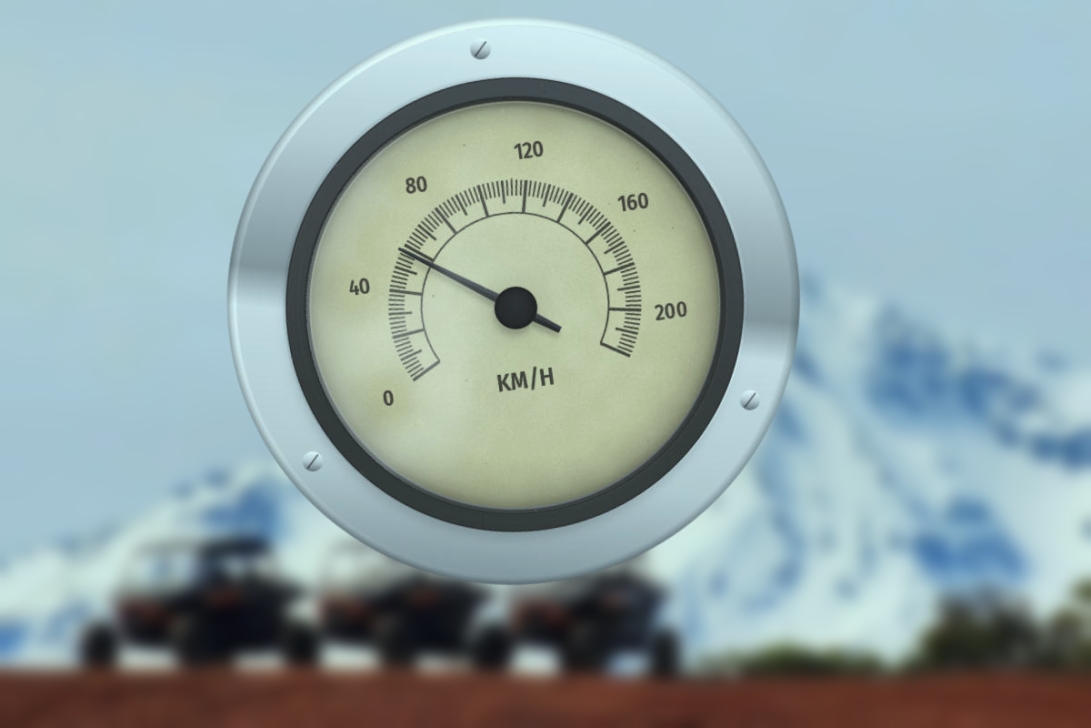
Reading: 58 km/h
